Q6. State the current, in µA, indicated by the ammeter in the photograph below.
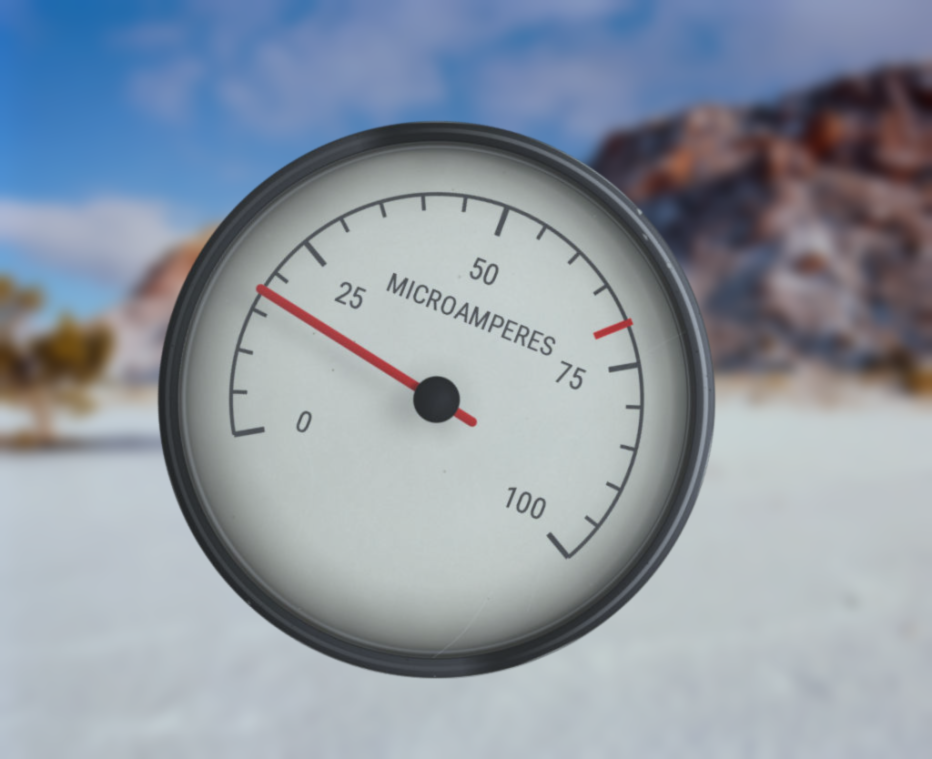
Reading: 17.5 µA
